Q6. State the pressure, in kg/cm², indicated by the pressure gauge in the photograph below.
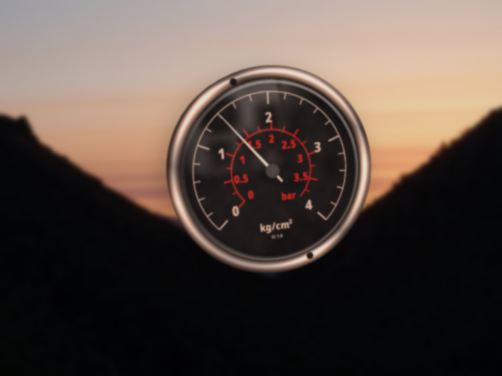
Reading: 1.4 kg/cm²
